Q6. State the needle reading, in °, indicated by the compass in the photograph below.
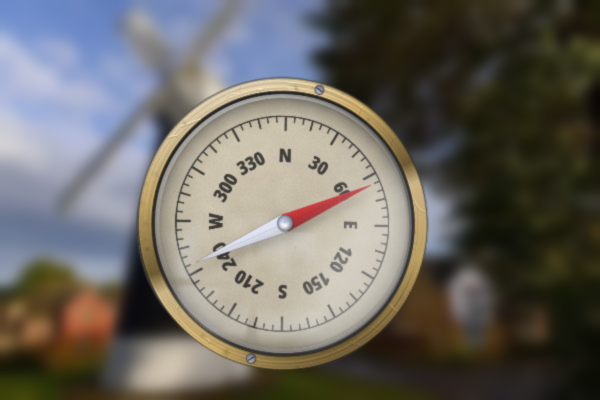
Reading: 65 °
